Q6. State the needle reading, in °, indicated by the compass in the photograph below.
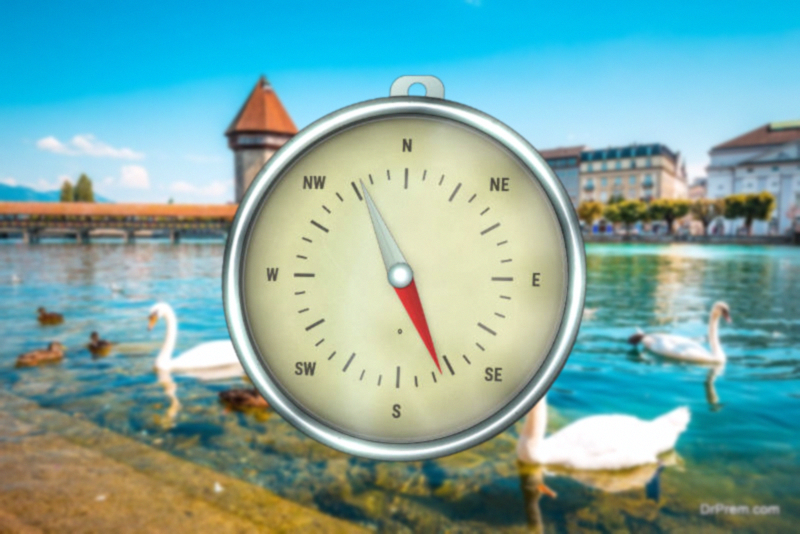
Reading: 155 °
